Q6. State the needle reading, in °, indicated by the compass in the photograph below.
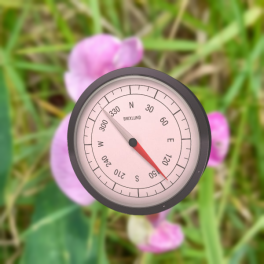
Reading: 140 °
